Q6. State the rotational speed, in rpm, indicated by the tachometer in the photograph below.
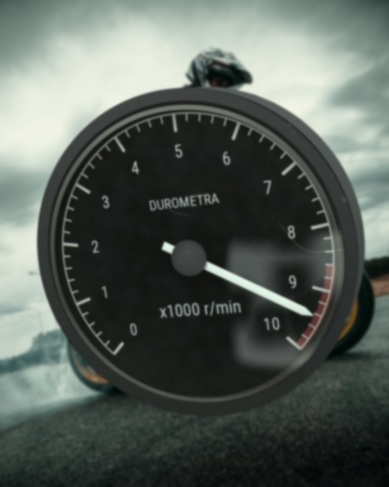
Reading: 9400 rpm
